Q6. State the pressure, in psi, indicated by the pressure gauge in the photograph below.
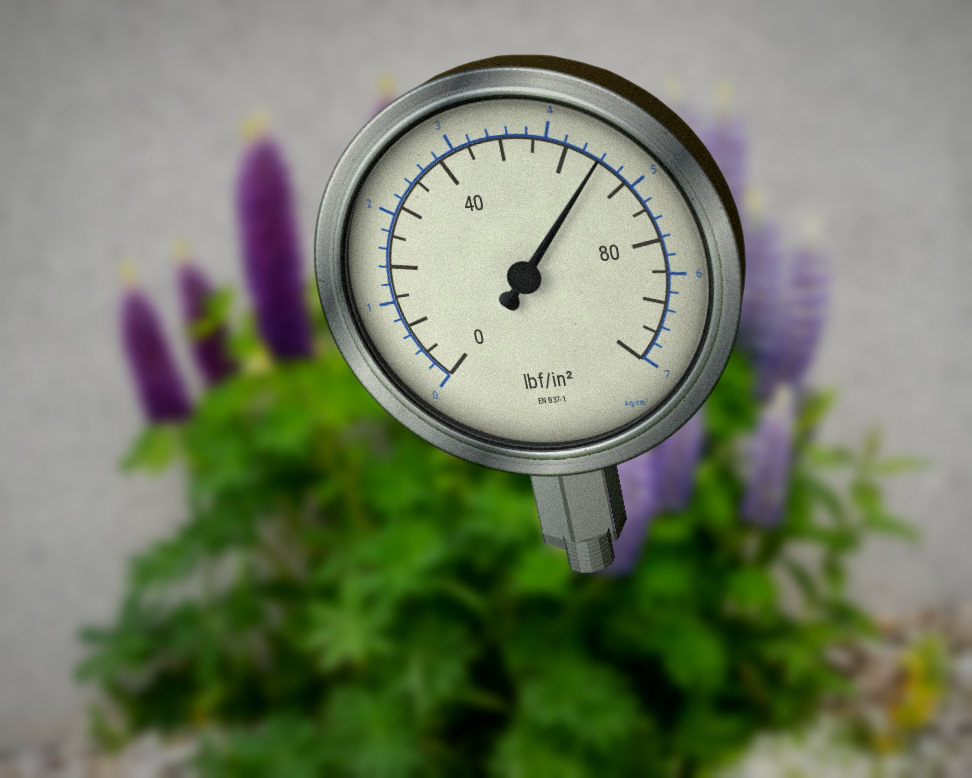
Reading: 65 psi
